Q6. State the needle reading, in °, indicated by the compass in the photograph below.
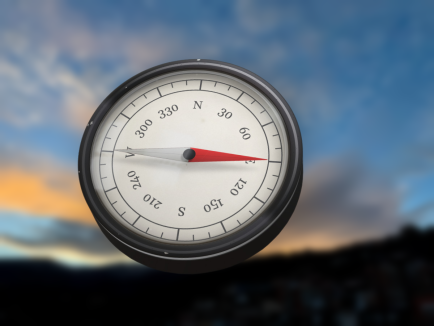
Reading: 90 °
